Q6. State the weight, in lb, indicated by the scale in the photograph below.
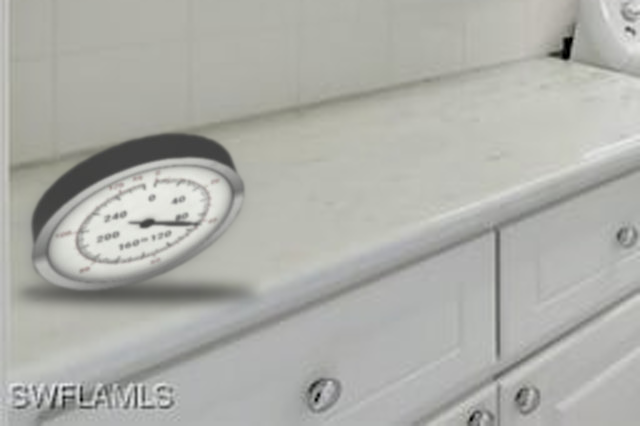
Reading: 90 lb
